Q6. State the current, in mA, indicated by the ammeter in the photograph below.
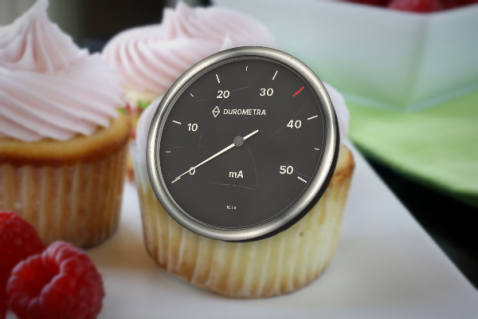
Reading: 0 mA
